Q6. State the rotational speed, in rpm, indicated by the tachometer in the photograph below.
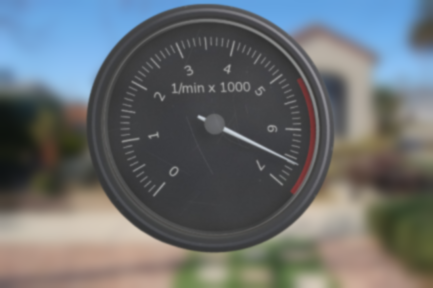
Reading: 6600 rpm
